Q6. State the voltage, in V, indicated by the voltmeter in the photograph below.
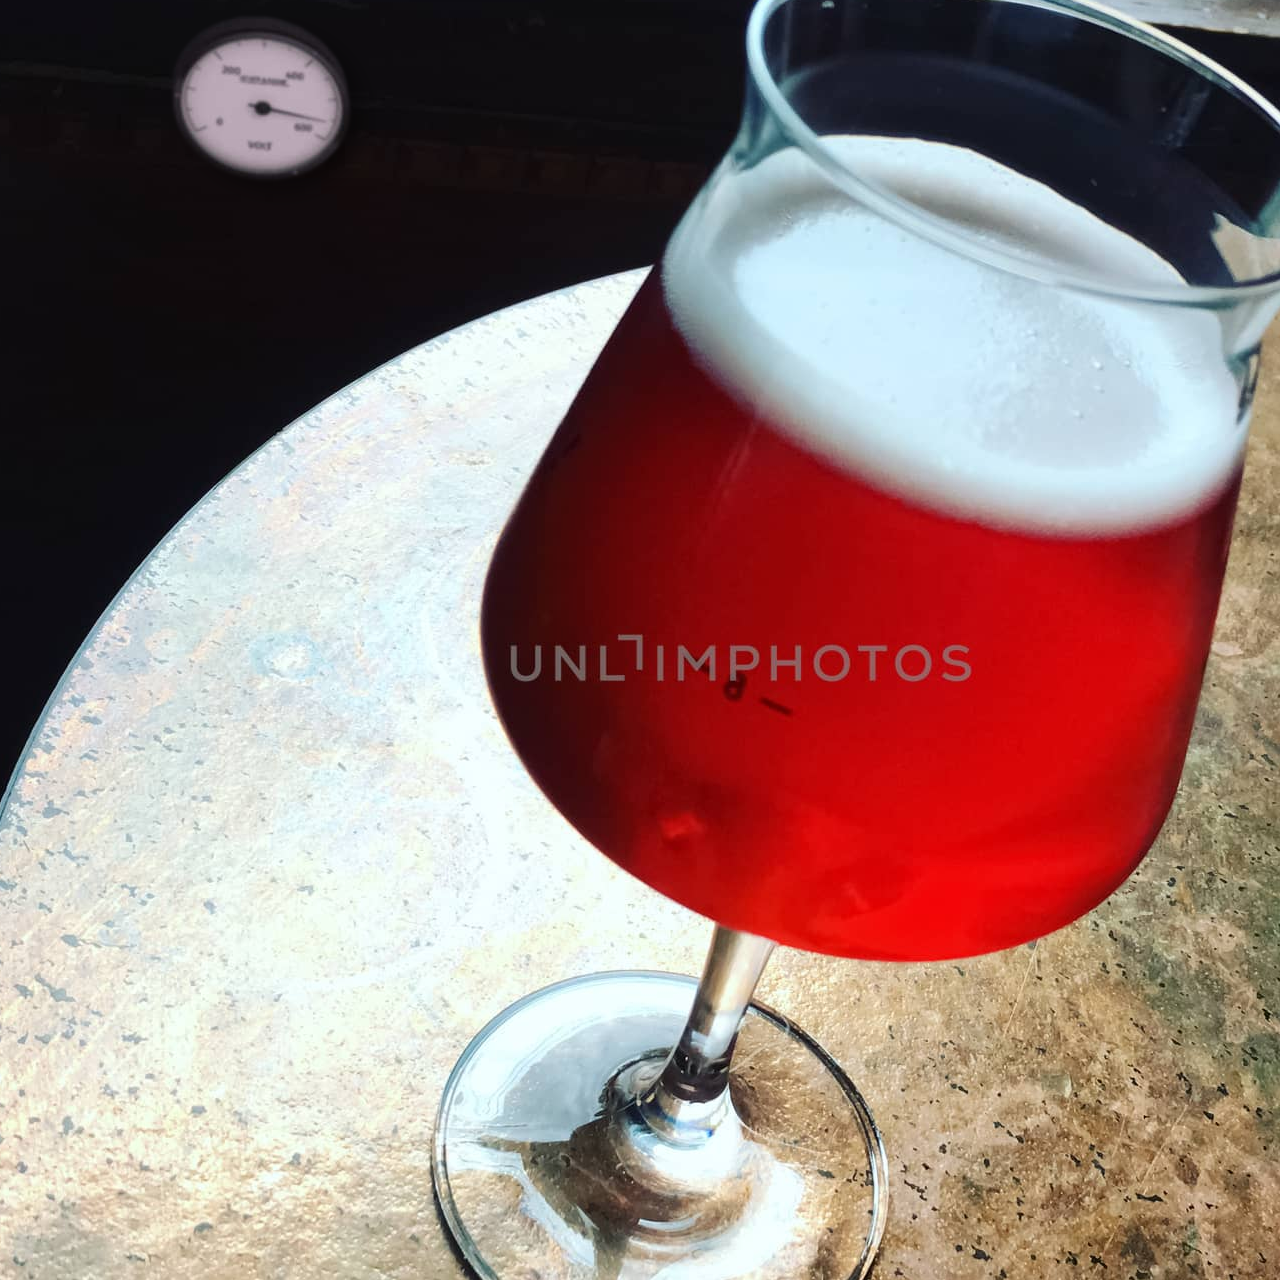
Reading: 550 V
